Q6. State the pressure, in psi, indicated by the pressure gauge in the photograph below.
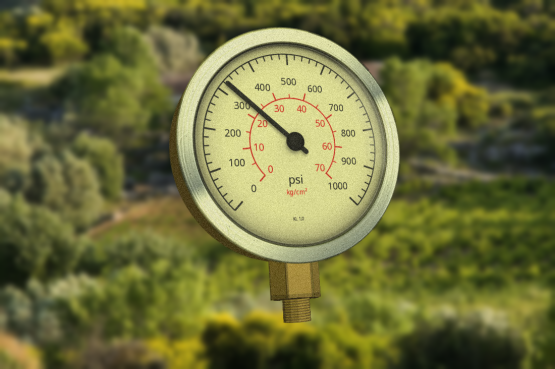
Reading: 320 psi
